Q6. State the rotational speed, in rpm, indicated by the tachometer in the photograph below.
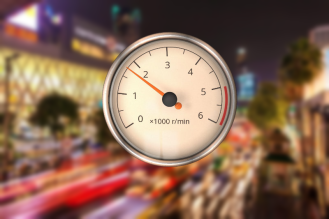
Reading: 1750 rpm
